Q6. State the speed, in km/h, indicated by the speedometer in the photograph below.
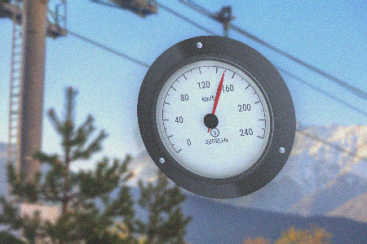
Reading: 150 km/h
